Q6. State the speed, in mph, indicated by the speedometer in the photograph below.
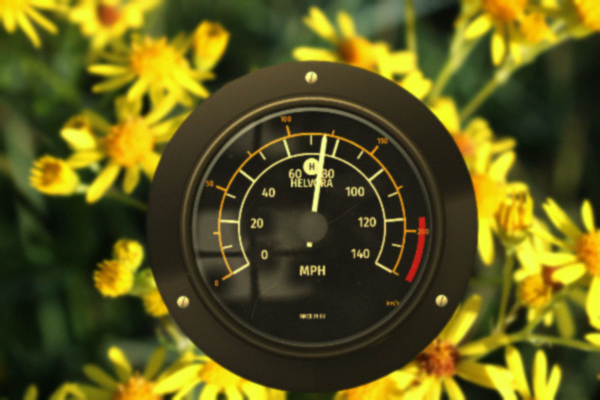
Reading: 75 mph
